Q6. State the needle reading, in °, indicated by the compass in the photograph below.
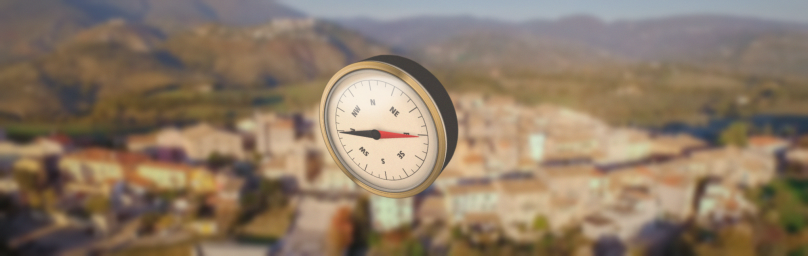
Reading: 90 °
